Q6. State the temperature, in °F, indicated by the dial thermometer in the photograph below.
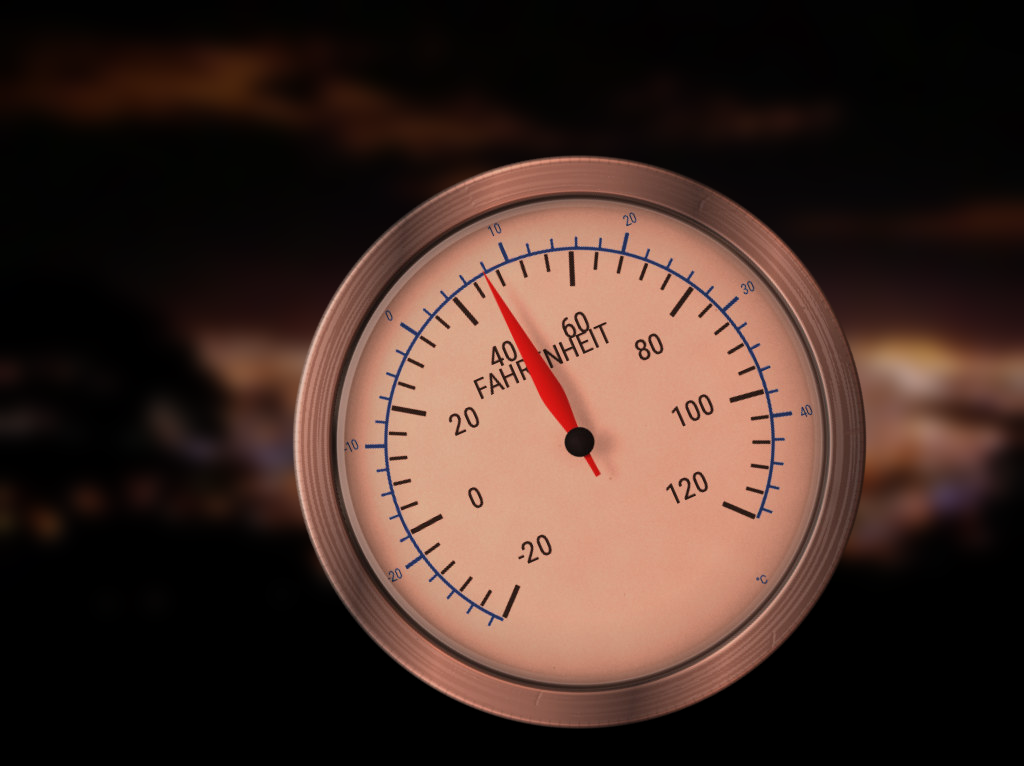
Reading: 46 °F
